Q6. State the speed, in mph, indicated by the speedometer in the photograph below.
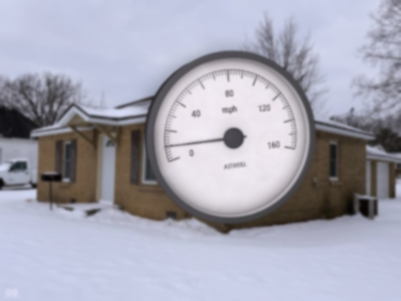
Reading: 10 mph
